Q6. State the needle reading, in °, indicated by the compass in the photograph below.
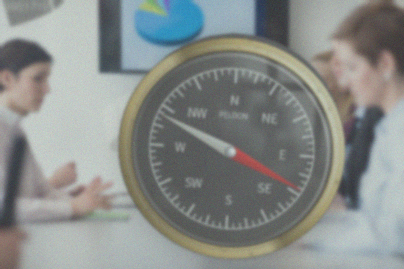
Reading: 115 °
